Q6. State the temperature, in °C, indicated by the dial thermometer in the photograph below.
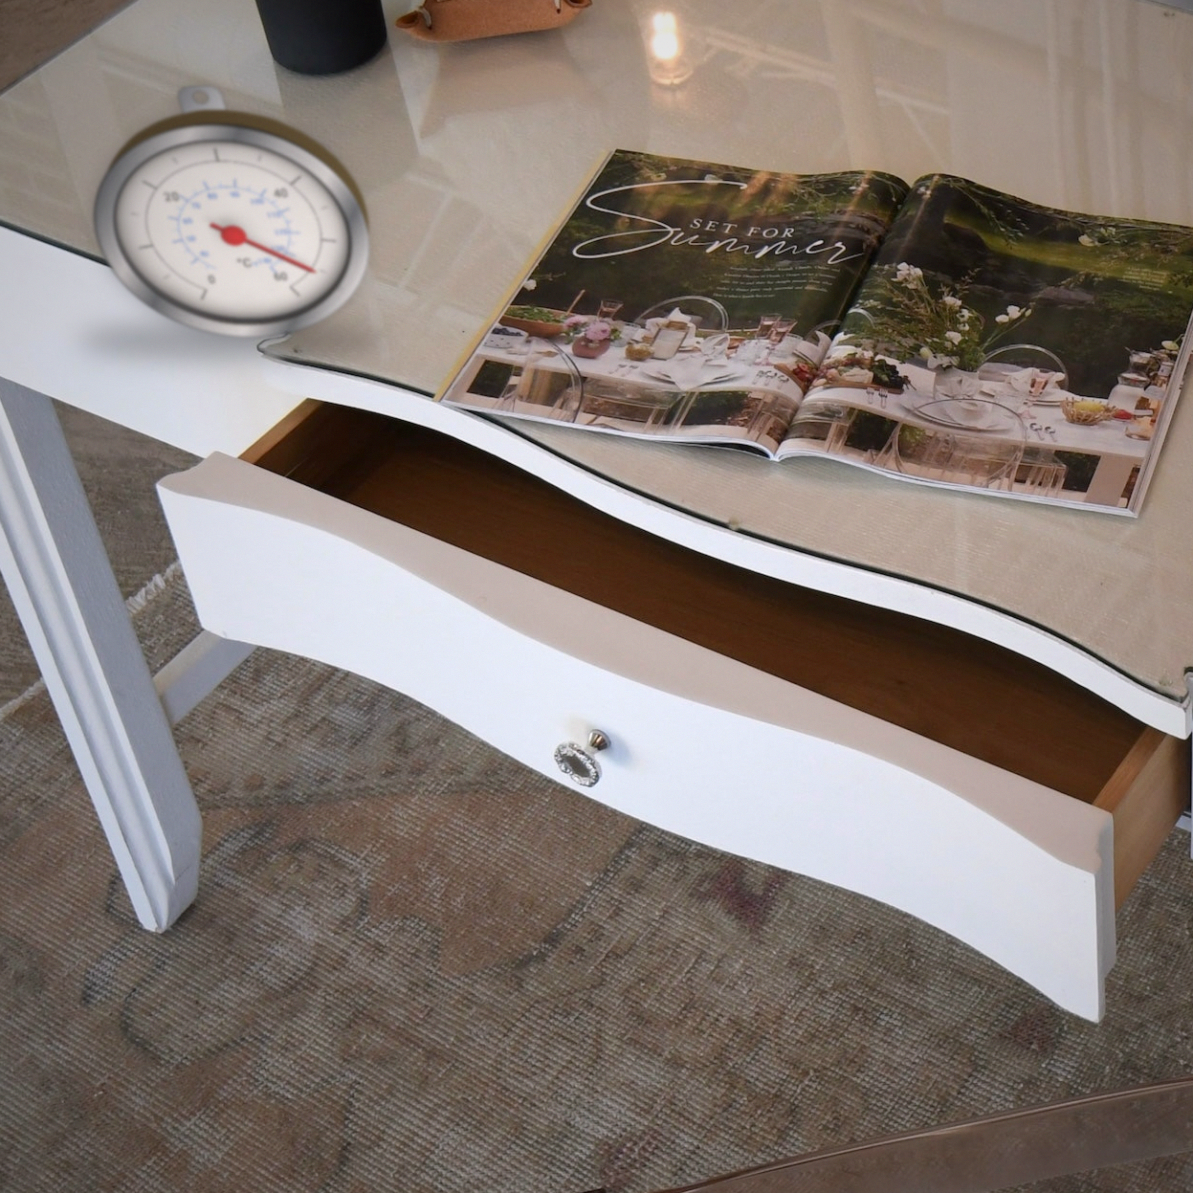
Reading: 55 °C
